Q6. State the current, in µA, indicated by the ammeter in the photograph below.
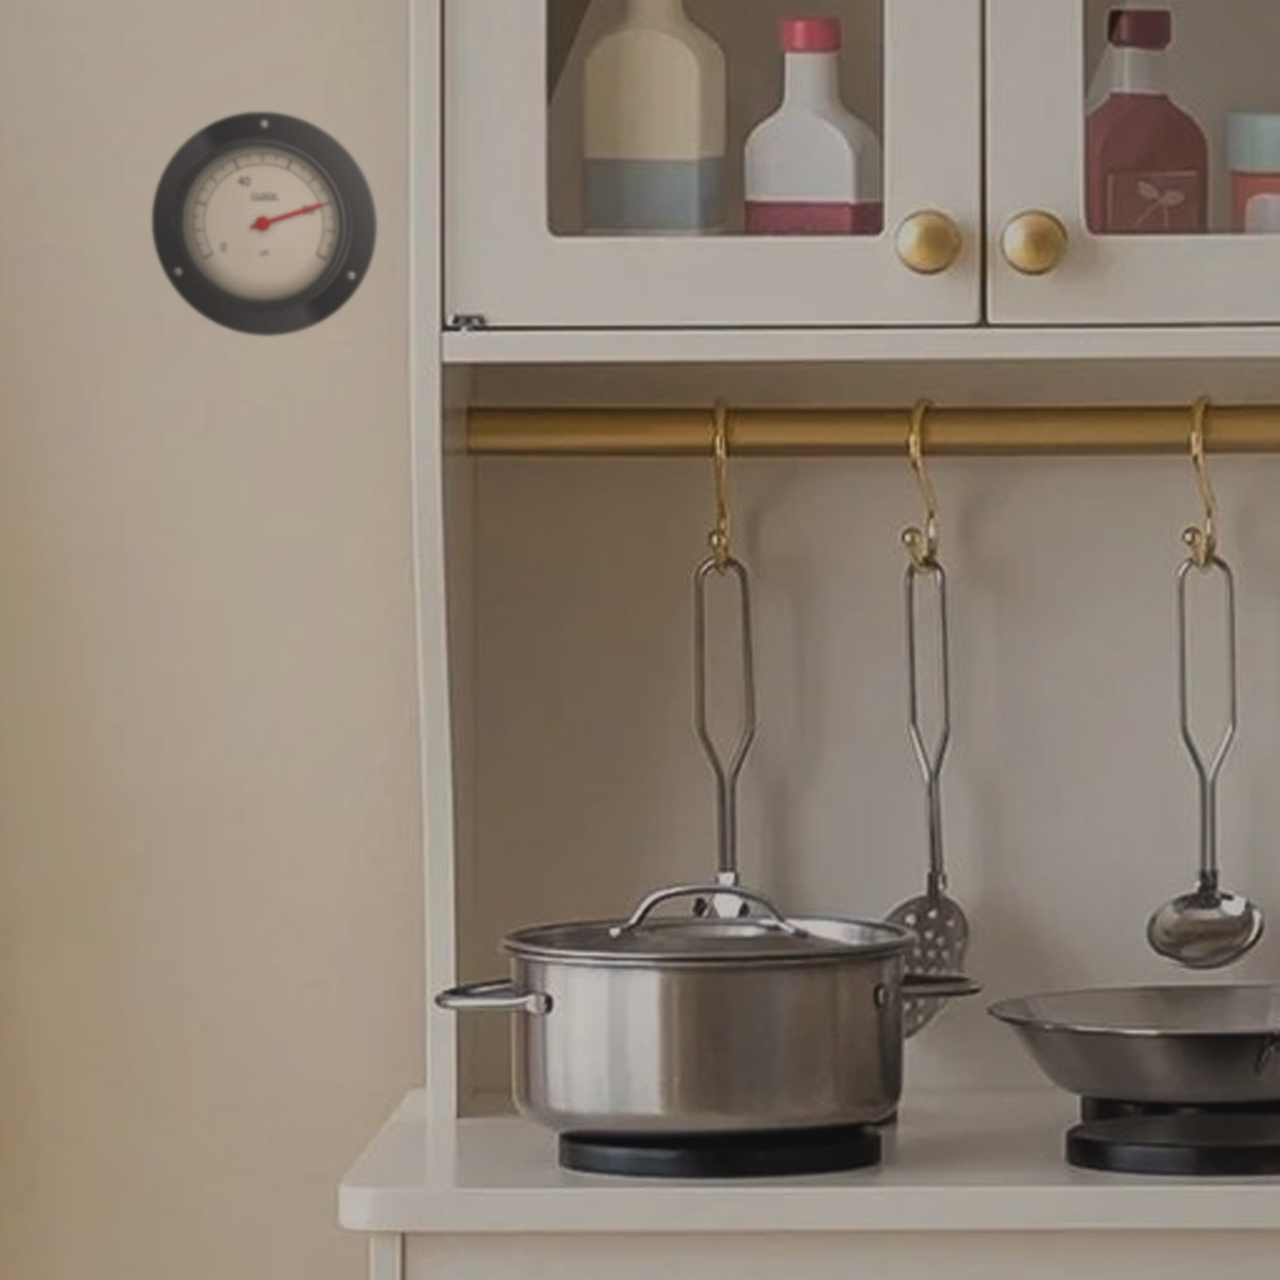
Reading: 80 µA
